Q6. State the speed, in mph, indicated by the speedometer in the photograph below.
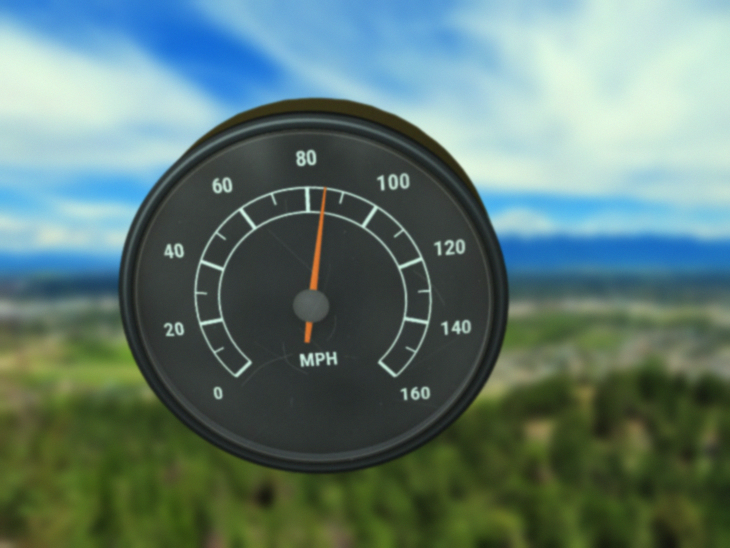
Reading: 85 mph
